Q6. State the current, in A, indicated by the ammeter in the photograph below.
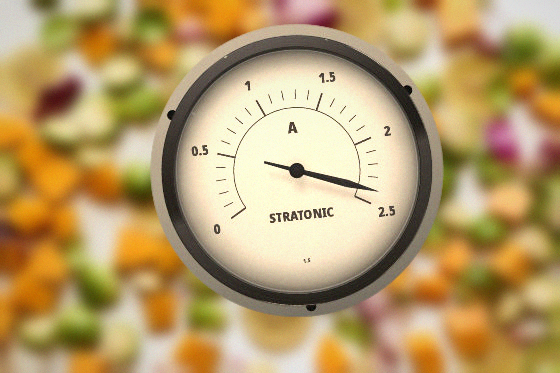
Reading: 2.4 A
